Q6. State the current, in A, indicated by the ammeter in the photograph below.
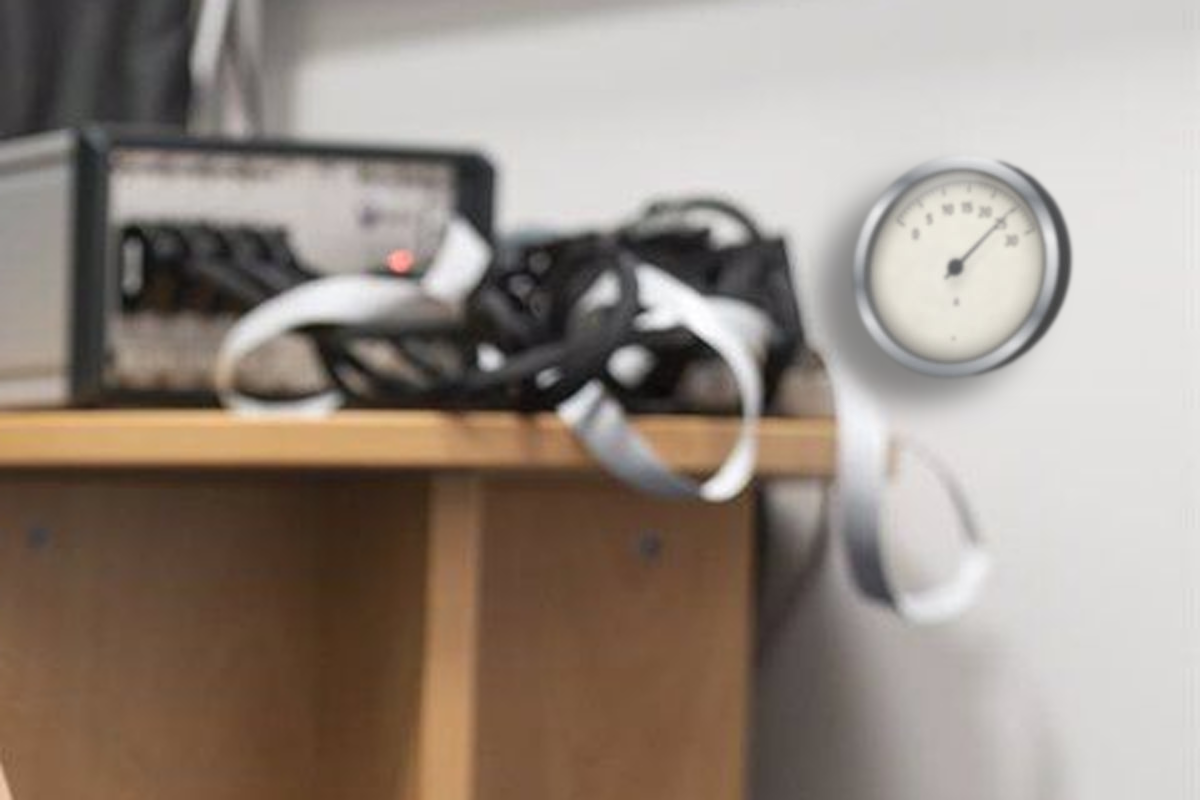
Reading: 25 A
